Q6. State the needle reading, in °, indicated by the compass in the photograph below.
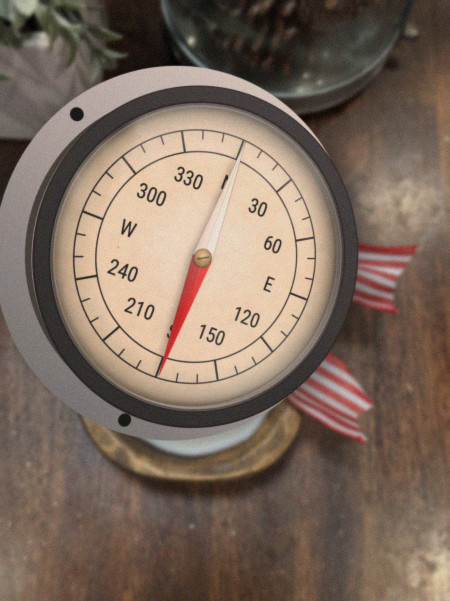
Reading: 180 °
